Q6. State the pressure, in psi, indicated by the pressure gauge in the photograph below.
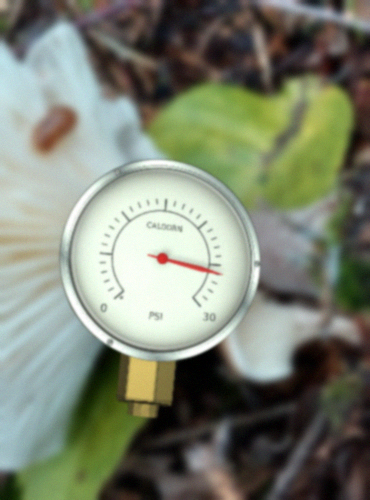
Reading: 26 psi
